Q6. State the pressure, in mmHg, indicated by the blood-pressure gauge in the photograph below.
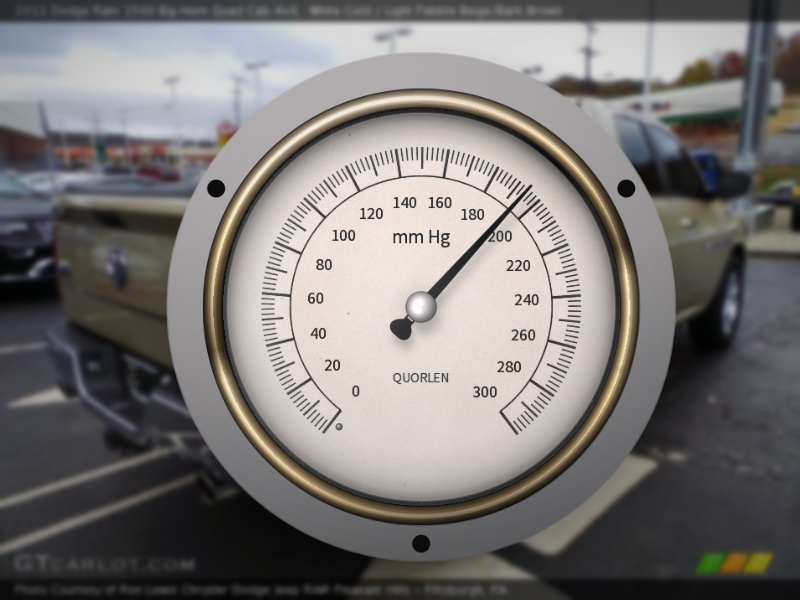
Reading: 194 mmHg
